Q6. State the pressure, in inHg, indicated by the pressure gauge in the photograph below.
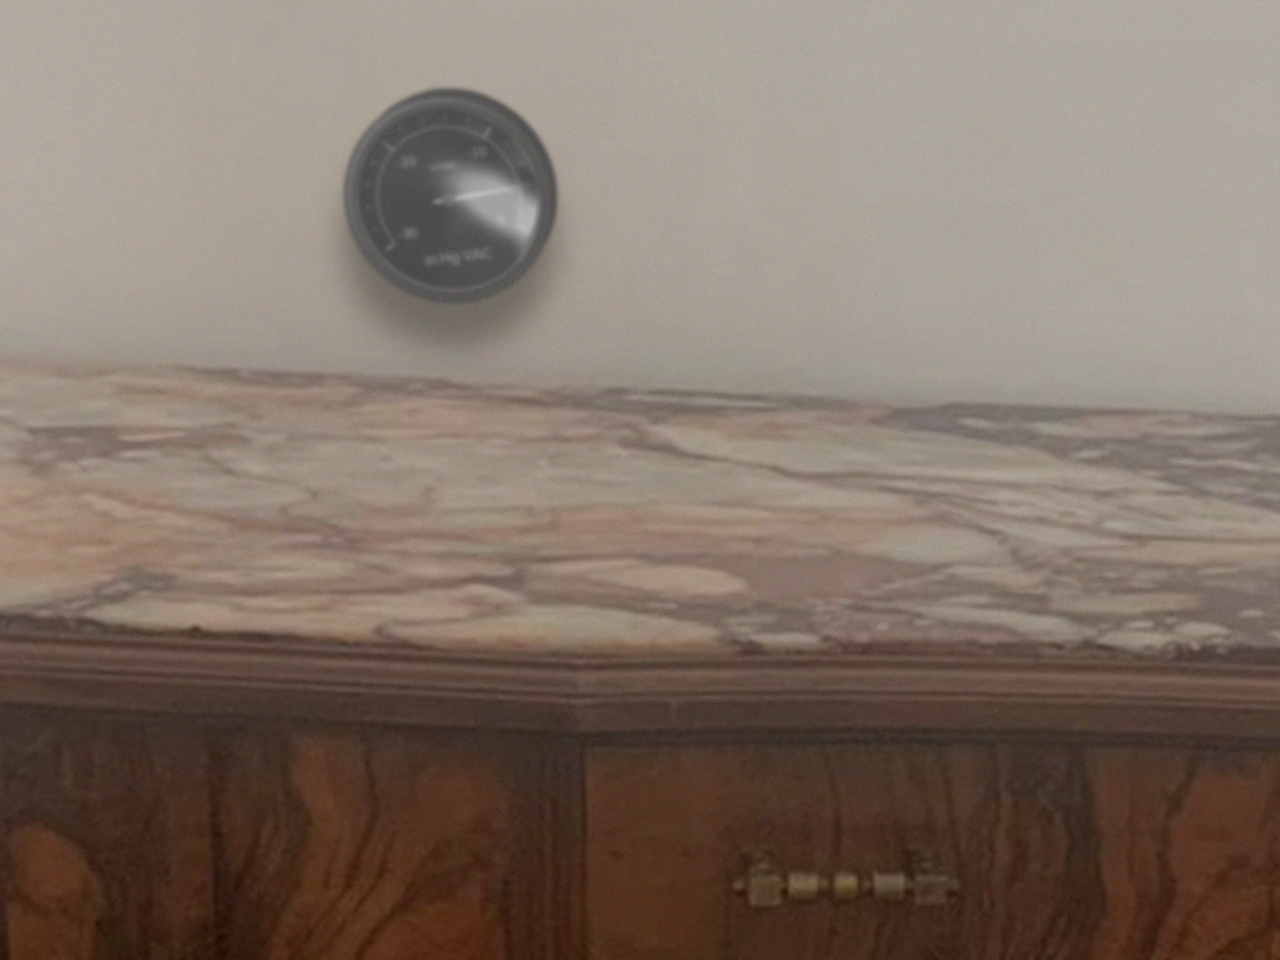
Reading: -4 inHg
